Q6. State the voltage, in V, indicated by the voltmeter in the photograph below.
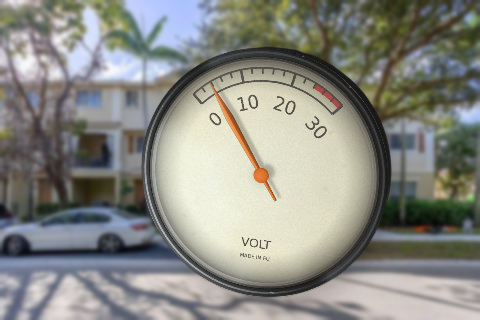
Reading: 4 V
